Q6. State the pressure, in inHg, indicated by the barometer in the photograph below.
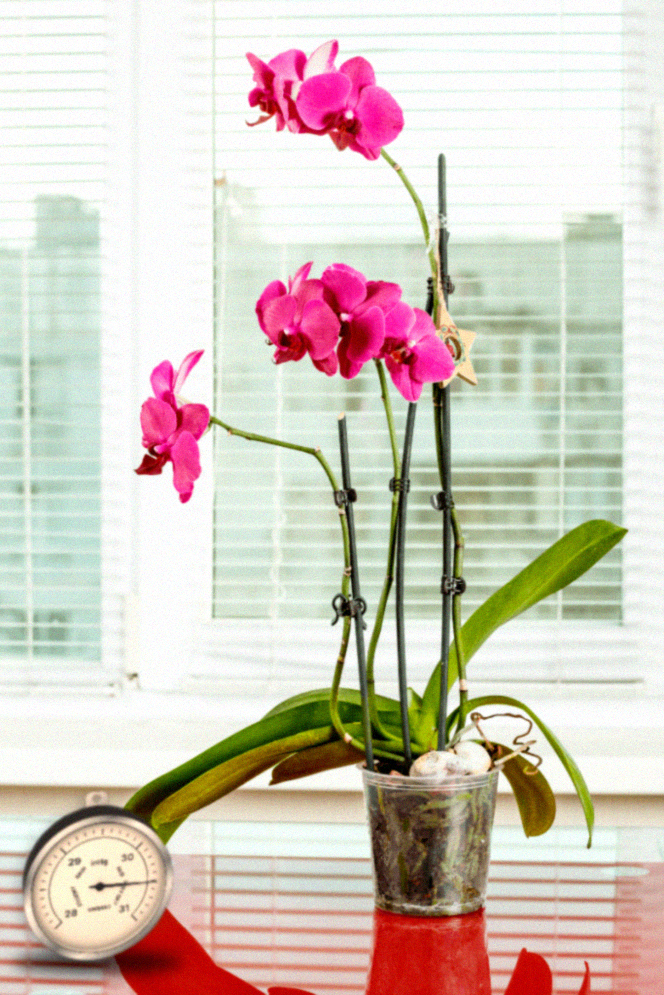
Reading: 30.5 inHg
